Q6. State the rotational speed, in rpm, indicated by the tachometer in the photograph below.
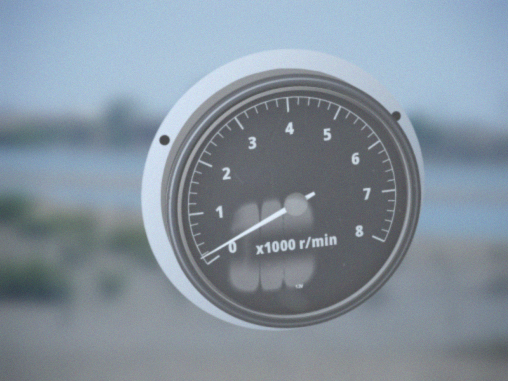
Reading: 200 rpm
